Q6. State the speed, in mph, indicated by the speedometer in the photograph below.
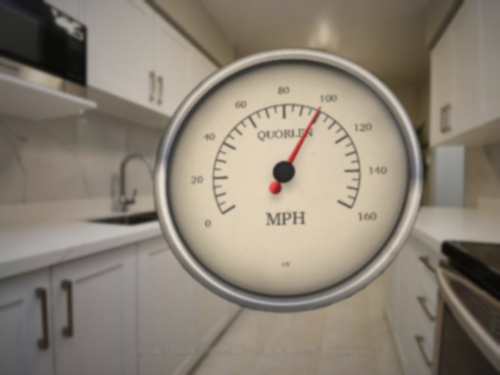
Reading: 100 mph
